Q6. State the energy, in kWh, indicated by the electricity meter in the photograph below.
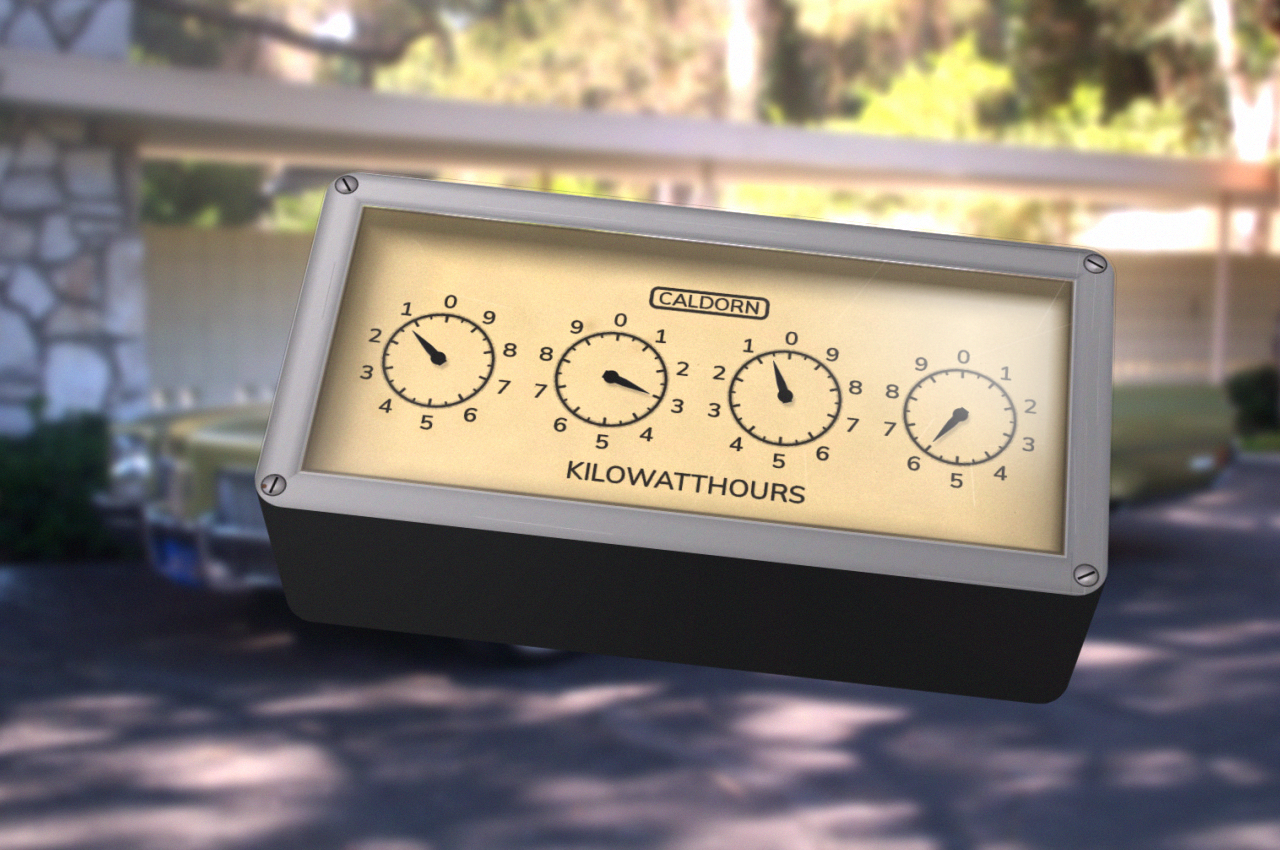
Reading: 1306 kWh
